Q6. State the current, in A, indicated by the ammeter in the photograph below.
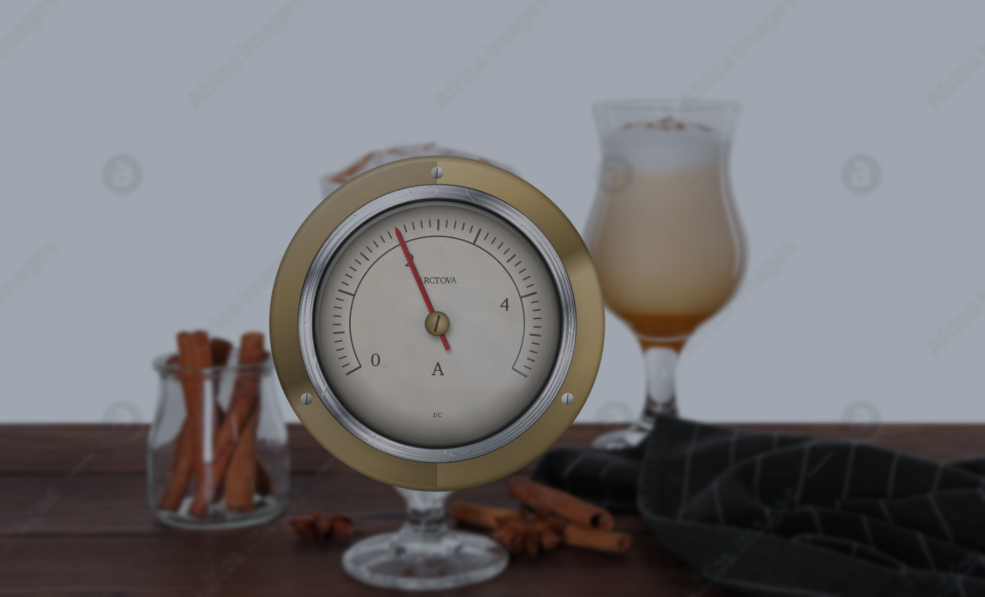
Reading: 2 A
